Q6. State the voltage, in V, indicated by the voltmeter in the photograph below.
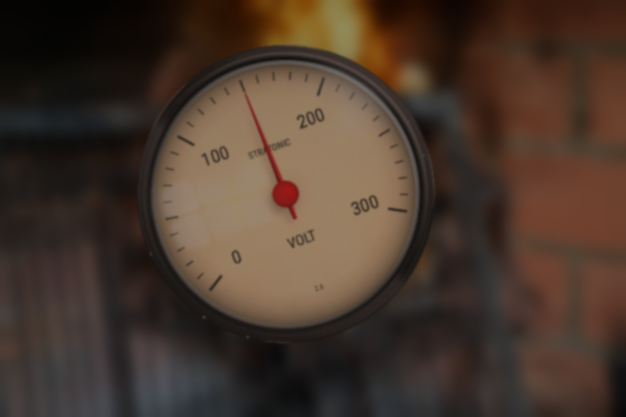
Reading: 150 V
